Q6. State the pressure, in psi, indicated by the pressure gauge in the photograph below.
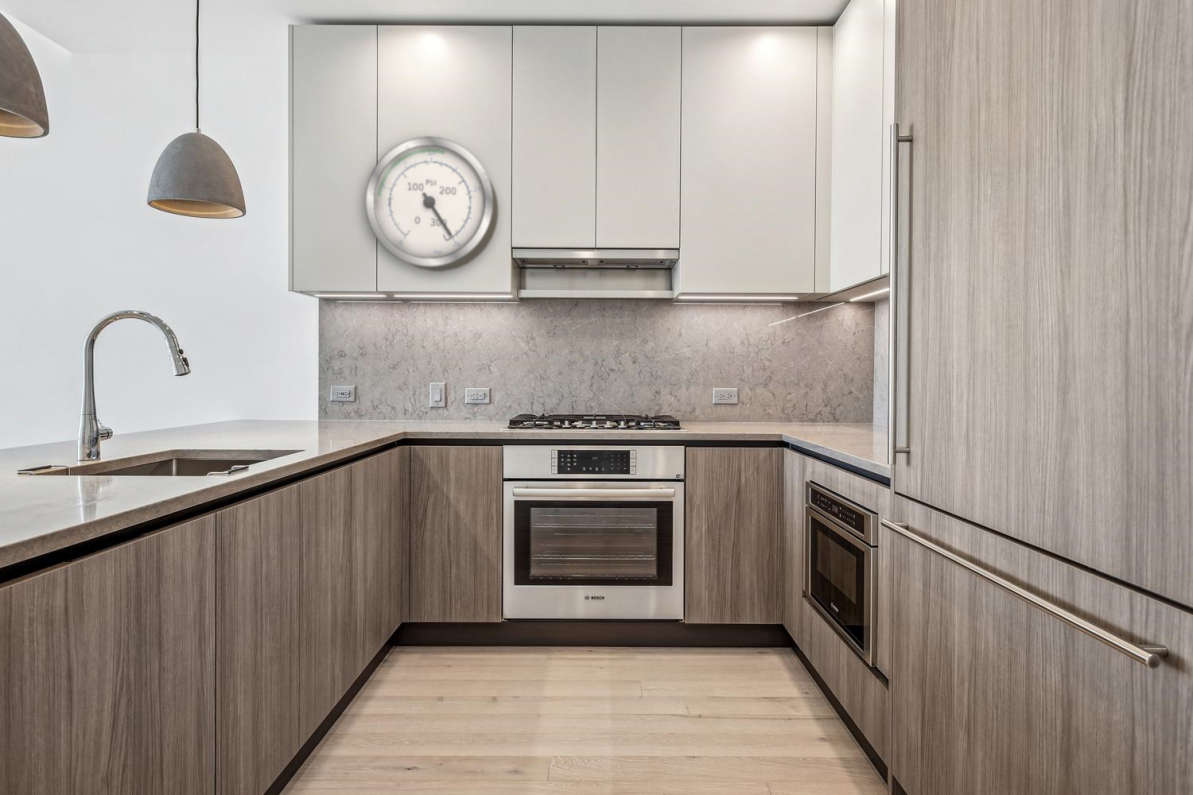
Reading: 290 psi
